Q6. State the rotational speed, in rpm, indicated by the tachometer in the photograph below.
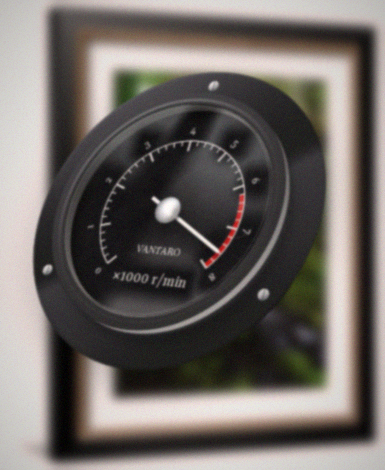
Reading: 7600 rpm
